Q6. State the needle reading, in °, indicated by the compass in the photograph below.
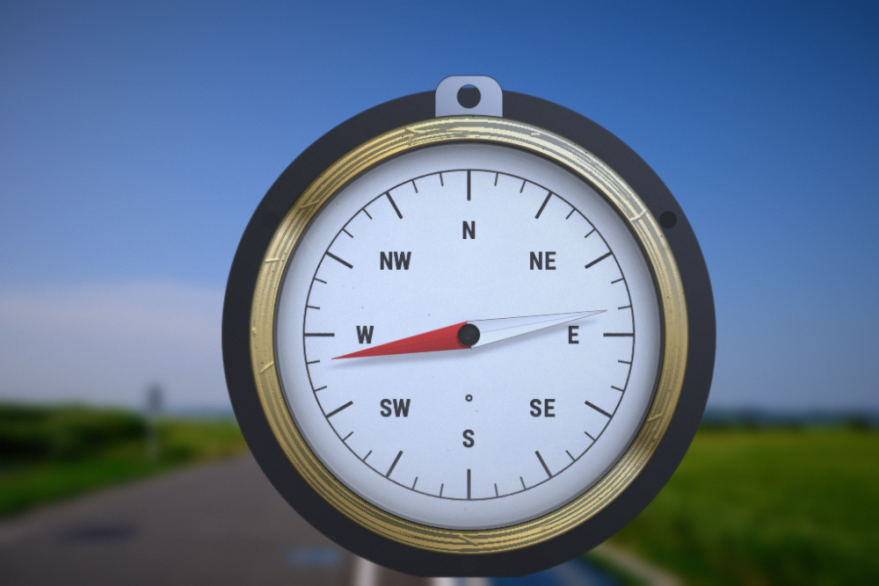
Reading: 260 °
